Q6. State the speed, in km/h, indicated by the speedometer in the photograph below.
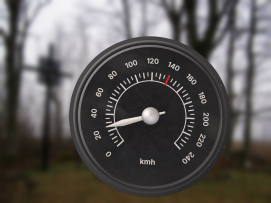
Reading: 25 km/h
